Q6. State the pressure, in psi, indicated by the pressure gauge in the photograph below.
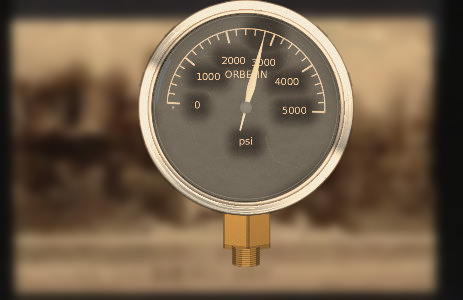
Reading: 2800 psi
